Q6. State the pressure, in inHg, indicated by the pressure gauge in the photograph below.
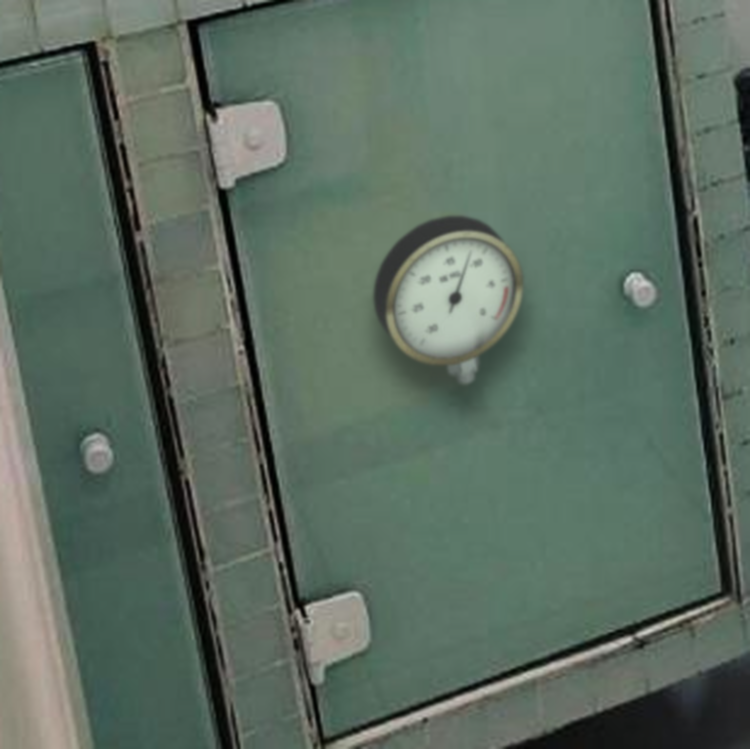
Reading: -12 inHg
